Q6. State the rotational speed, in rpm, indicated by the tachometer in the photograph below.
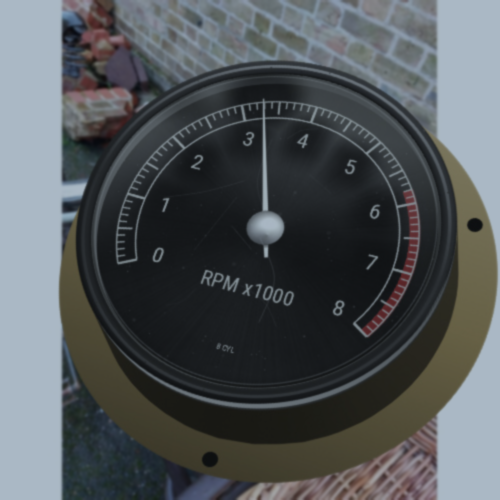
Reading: 3300 rpm
